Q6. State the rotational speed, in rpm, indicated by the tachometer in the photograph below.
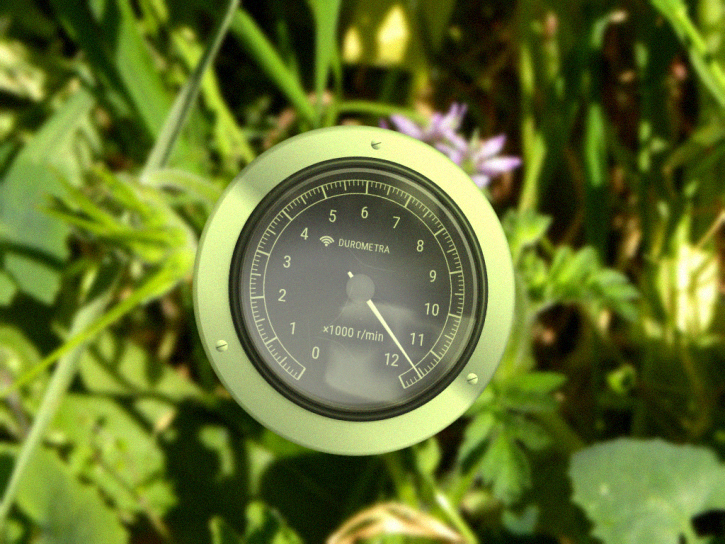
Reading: 11600 rpm
